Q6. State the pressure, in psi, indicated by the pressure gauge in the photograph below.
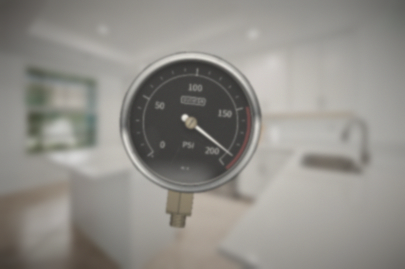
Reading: 190 psi
